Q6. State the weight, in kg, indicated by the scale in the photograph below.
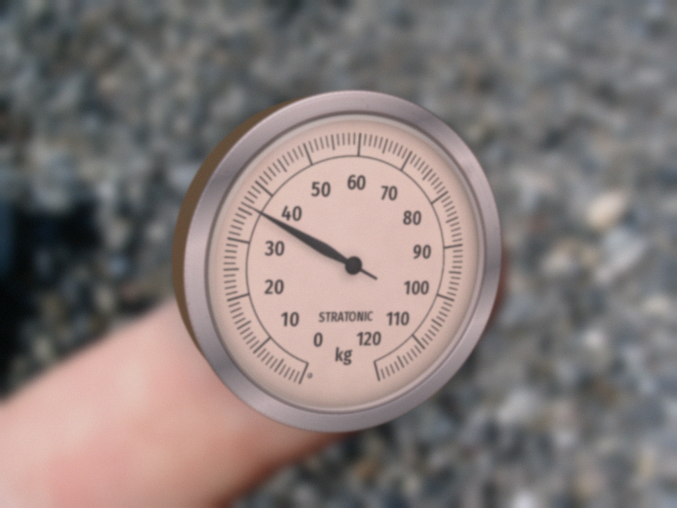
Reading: 36 kg
